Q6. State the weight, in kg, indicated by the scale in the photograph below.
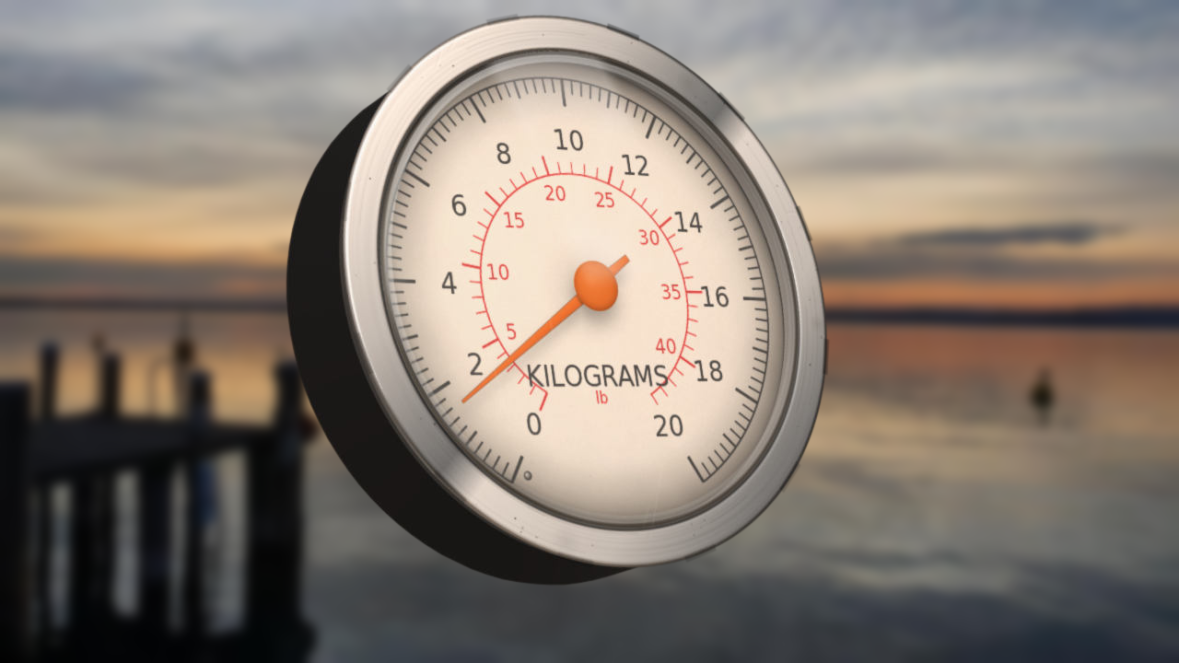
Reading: 1.6 kg
